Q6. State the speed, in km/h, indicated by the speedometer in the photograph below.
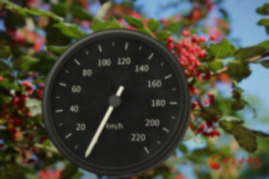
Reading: 0 km/h
